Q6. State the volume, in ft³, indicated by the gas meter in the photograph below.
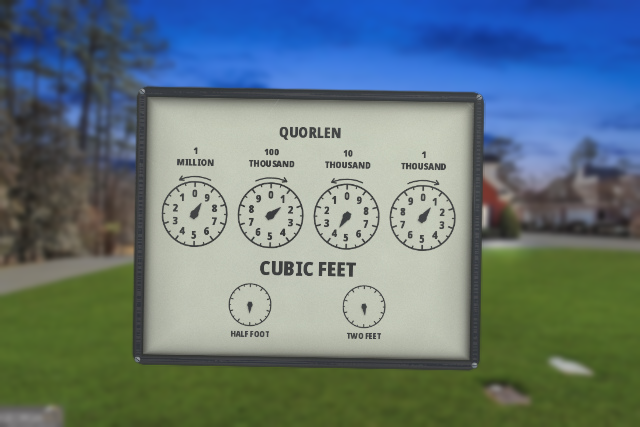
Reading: 914100 ft³
